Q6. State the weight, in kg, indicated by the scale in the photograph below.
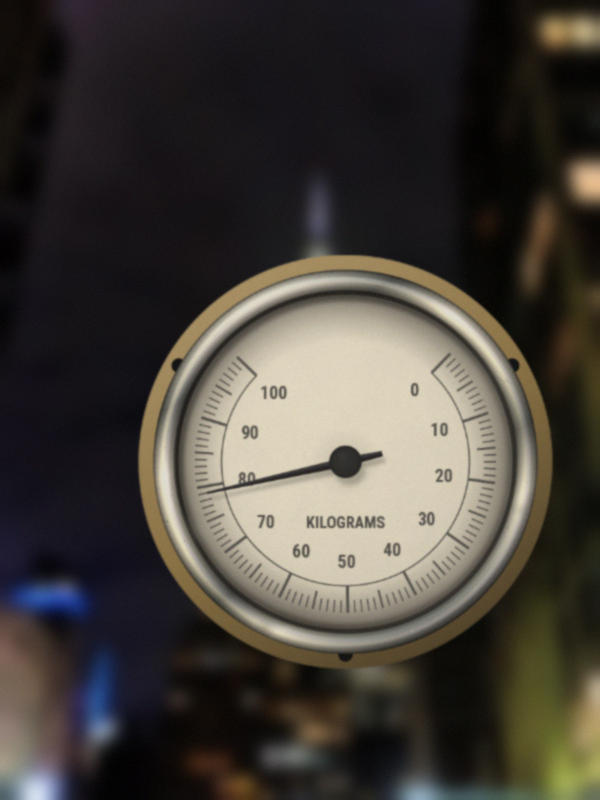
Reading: 79 kg
